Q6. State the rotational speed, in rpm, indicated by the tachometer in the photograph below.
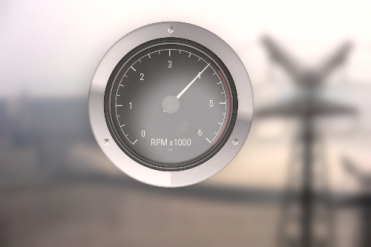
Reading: 4000 rpm
